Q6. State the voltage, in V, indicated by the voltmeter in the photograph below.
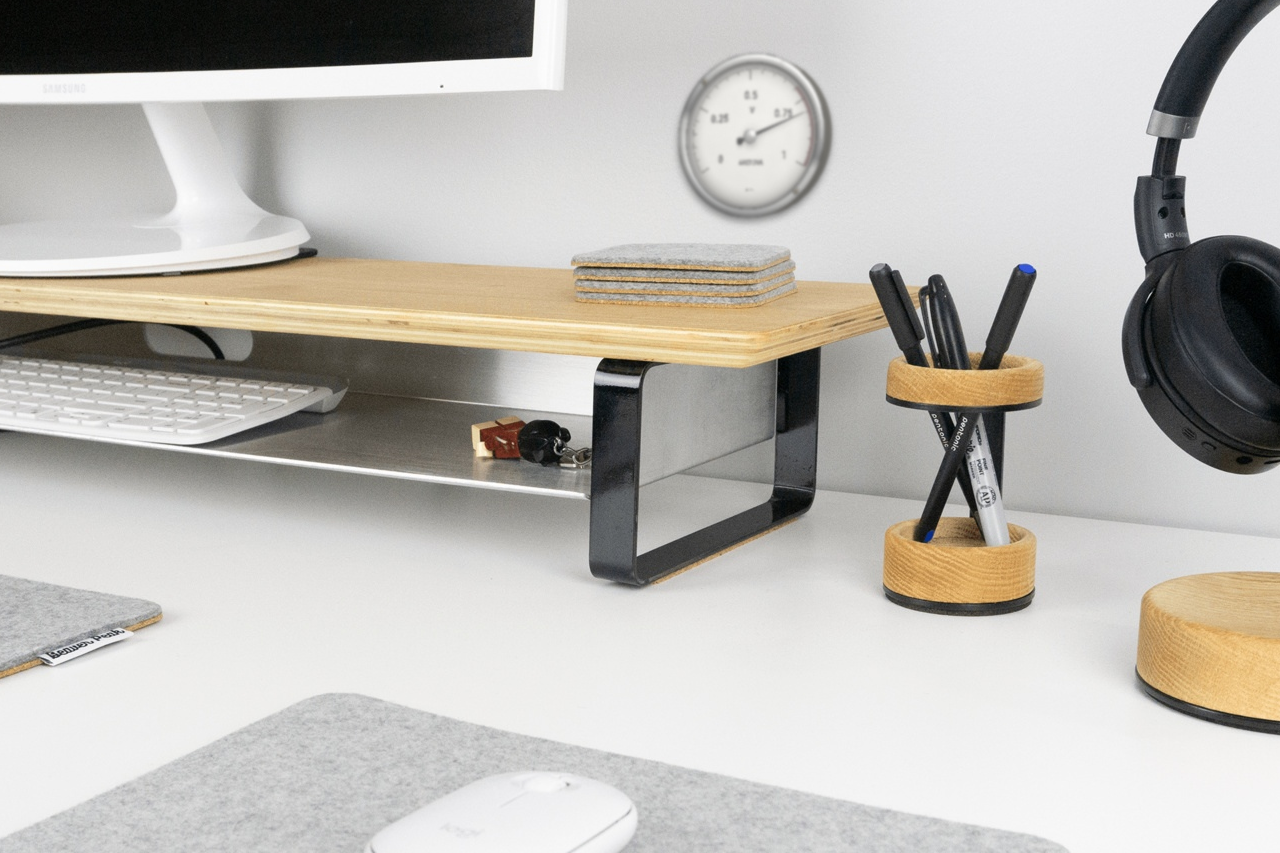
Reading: 0.8 V
